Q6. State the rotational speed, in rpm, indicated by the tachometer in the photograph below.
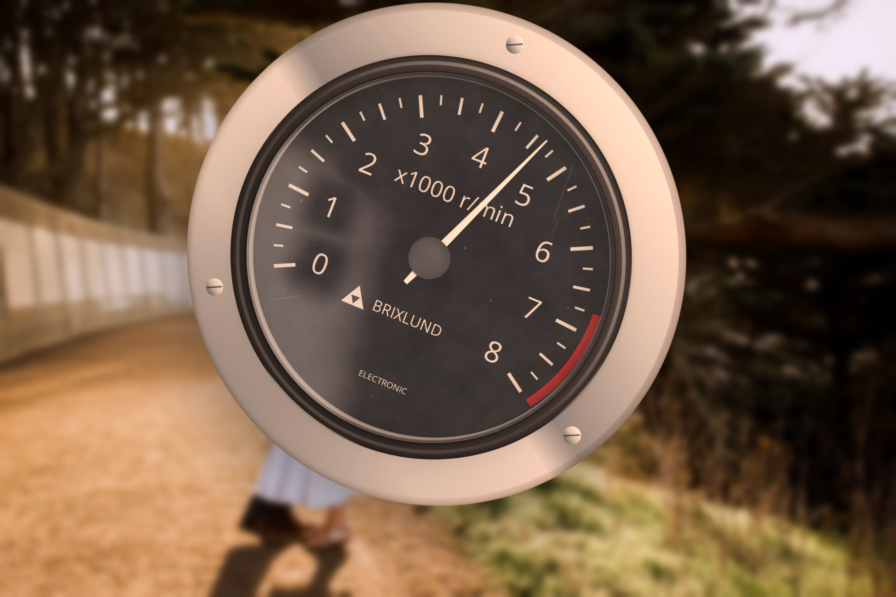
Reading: 4625 rpm
